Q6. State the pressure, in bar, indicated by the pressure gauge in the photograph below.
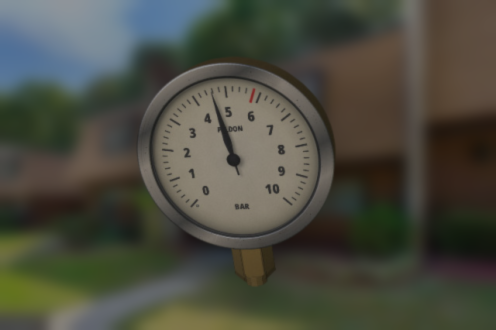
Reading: 4.6 bar
